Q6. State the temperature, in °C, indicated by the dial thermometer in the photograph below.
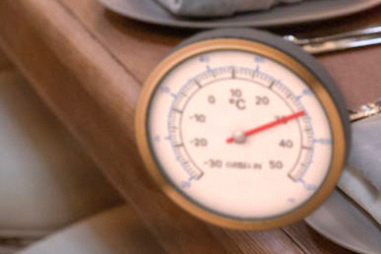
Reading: 30 °C
